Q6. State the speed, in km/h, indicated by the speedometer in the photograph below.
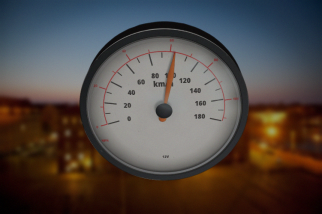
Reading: 100 km/h
